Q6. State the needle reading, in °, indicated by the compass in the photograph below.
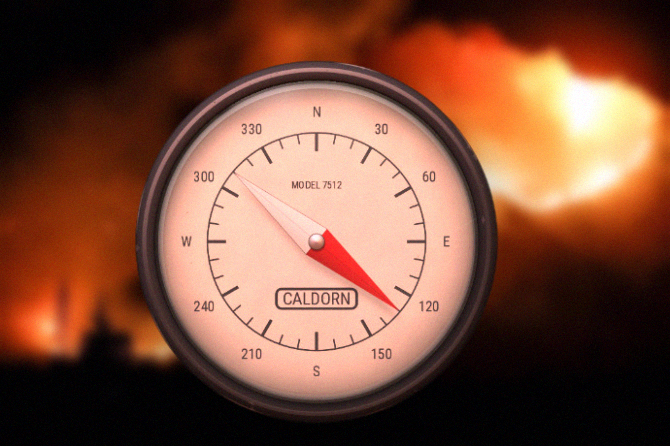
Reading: 130 °
